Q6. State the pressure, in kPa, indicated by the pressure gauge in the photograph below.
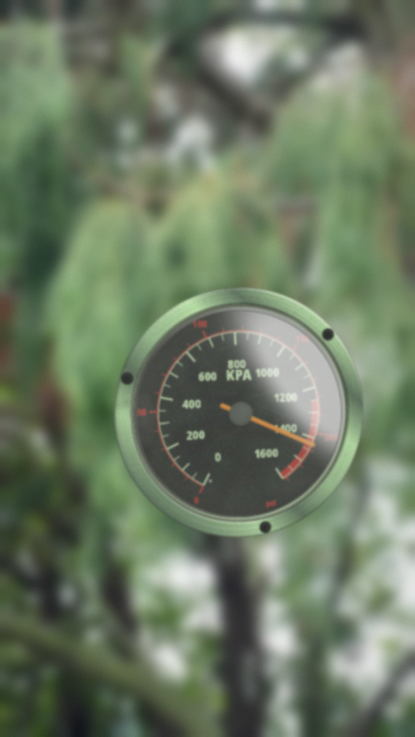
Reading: 1425 kPa
